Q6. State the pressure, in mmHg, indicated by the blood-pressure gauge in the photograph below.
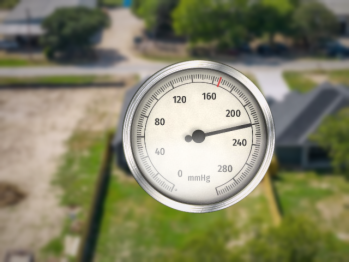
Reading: 220 mmHg
